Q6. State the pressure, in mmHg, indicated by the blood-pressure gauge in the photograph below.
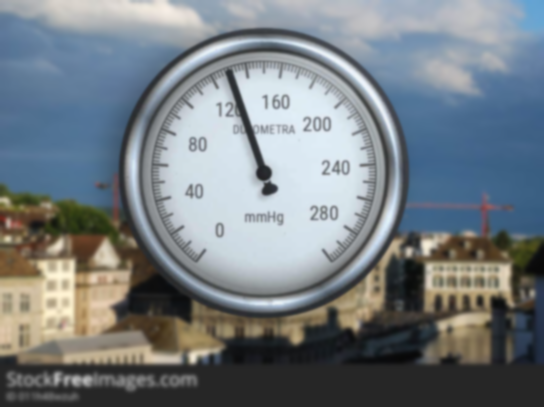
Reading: 130 mmHg
